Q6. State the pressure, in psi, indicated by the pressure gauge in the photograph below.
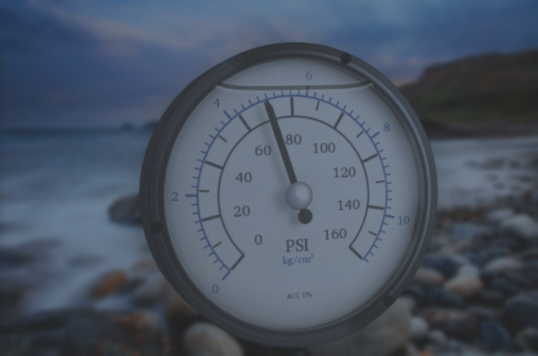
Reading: 70 psi
